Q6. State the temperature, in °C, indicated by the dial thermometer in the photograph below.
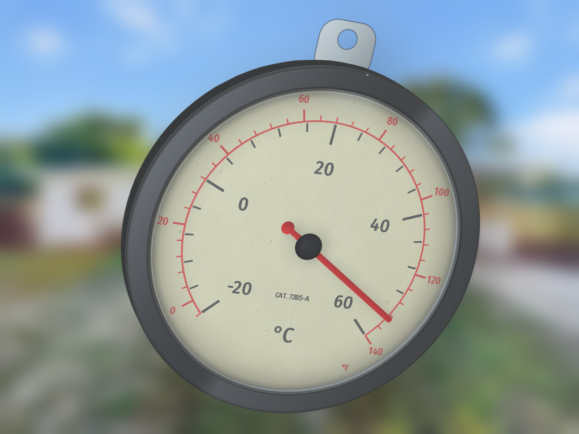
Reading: 56 °C
